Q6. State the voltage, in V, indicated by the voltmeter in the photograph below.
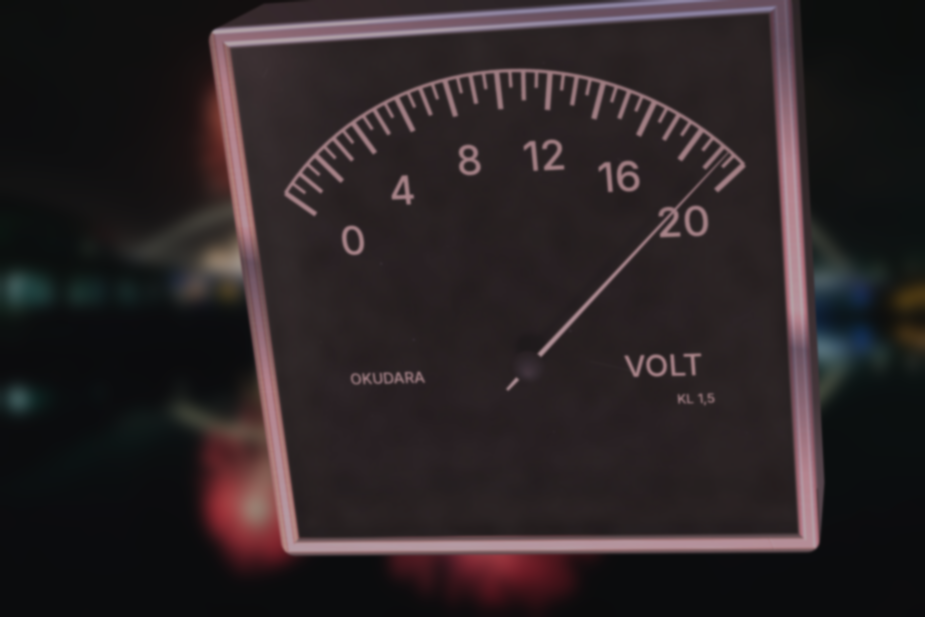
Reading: 19.25 V
